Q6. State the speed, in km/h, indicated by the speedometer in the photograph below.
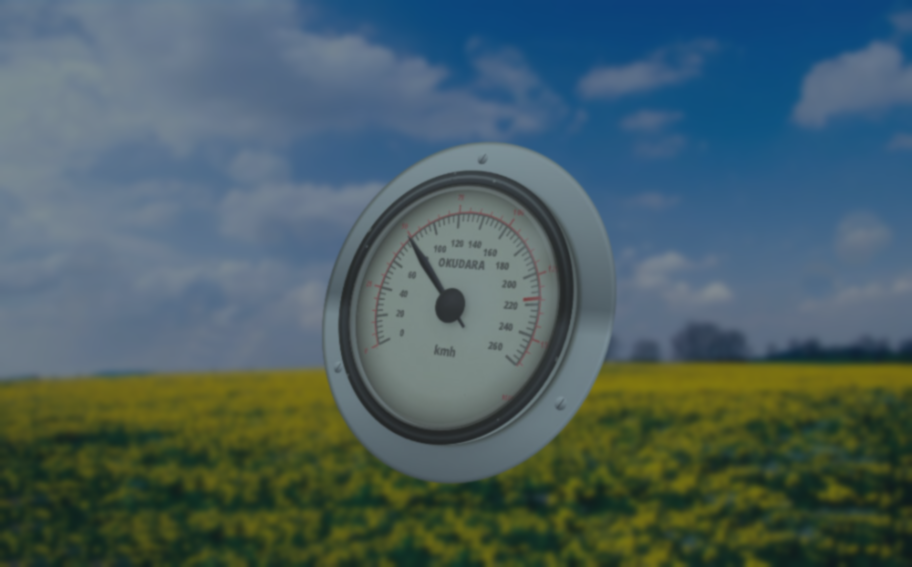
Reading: 80 km/h
